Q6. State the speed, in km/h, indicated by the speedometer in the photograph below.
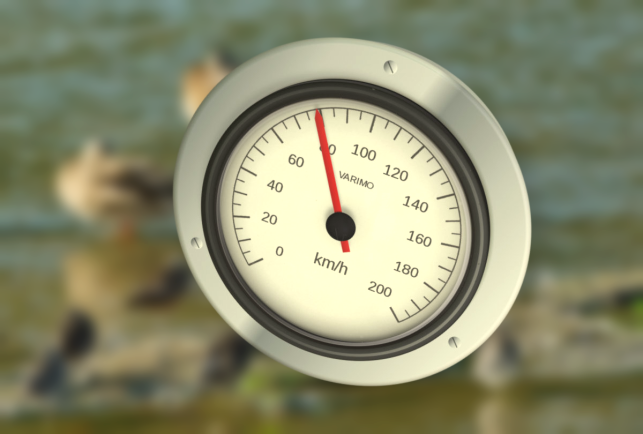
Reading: 80 km/h
